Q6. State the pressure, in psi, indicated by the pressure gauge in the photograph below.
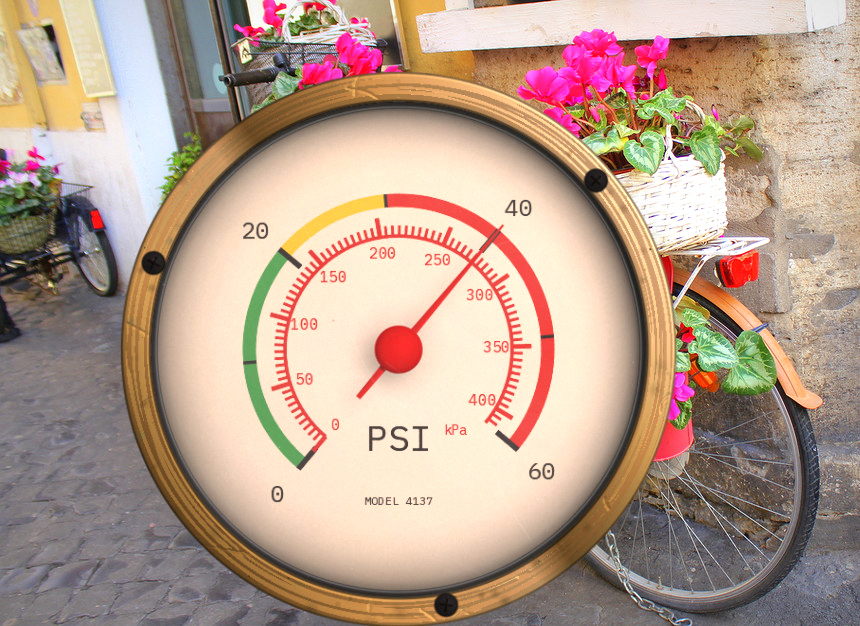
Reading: 40 psi
